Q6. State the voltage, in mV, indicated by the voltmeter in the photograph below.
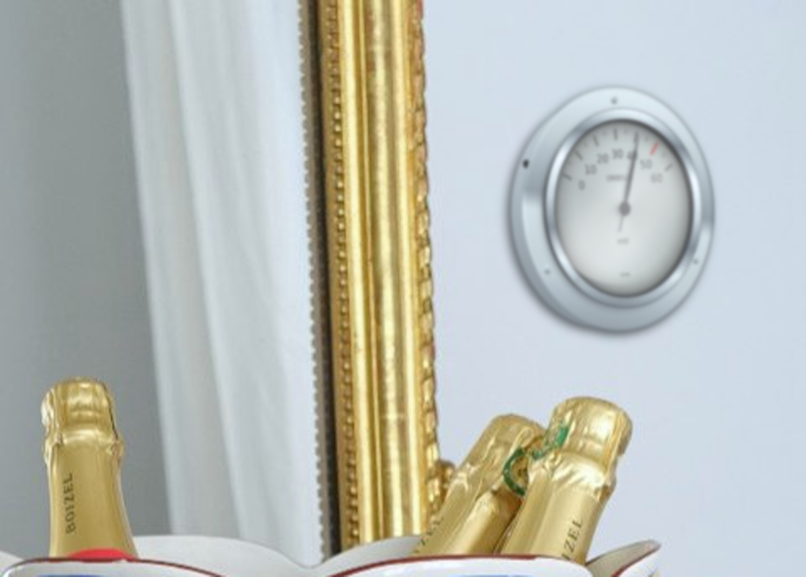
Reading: 40 mV
